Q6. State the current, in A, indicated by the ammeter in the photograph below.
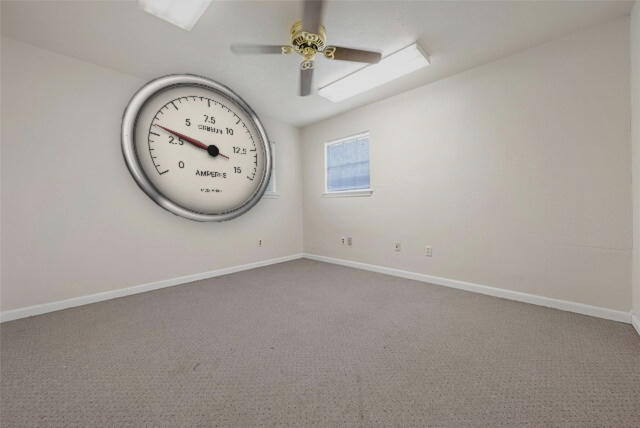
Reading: 3 A
